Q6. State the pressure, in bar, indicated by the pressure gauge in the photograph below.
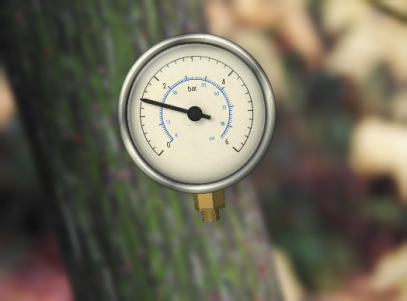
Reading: 1.4 bar
